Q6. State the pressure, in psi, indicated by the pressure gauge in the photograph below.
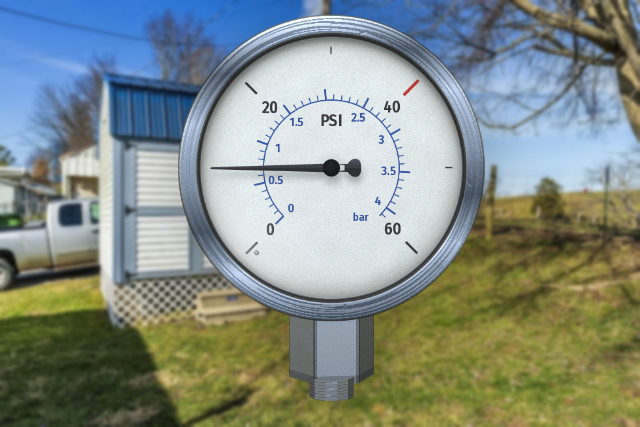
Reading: 10 psi
